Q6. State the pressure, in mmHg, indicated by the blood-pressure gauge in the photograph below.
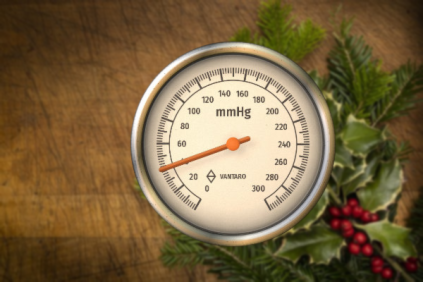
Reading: 40 mmHg
